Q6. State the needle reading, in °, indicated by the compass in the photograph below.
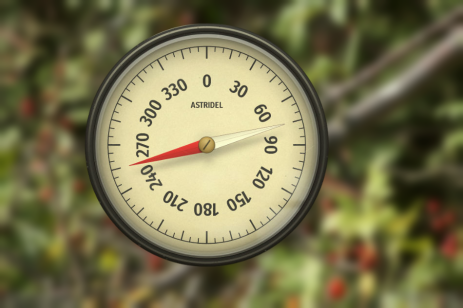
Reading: 255 °
